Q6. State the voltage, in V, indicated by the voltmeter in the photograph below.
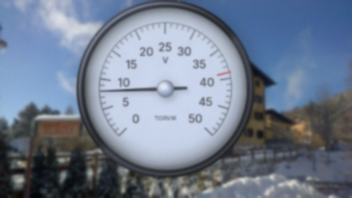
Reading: 8 V
